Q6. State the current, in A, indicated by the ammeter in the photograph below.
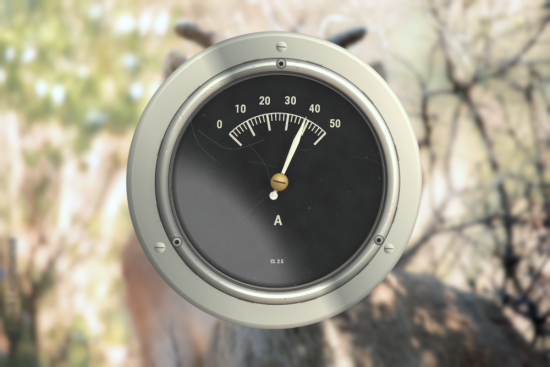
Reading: 38 A
